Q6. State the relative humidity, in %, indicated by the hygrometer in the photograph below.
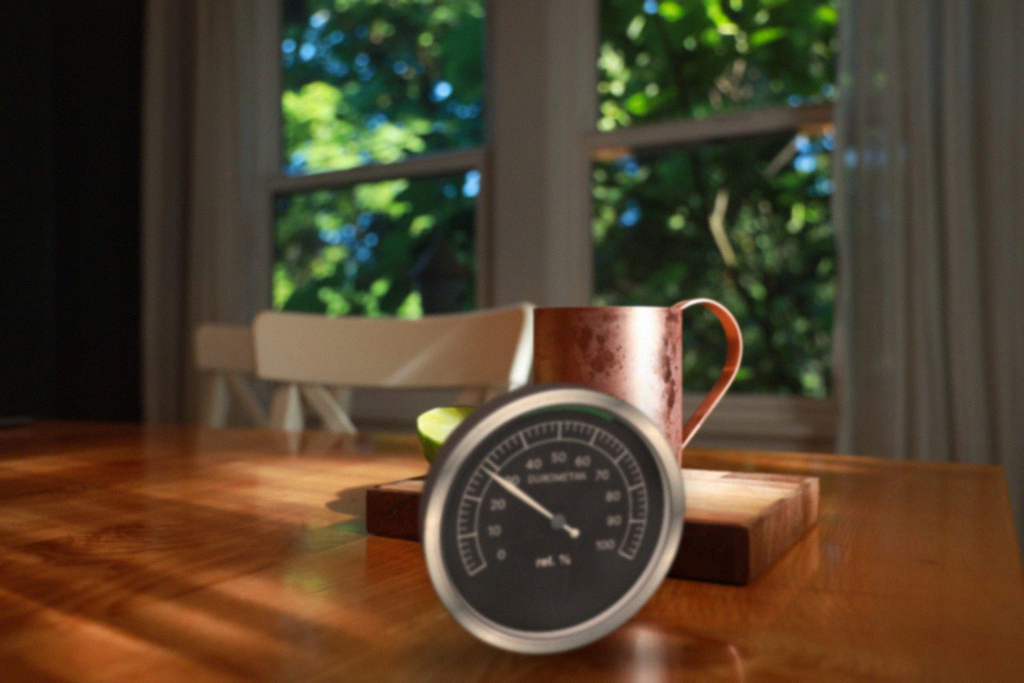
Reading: 28 %
